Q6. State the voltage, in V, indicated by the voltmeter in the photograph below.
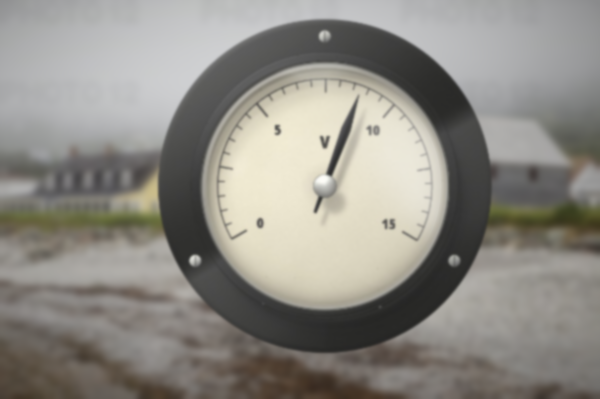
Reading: 8.75 V
